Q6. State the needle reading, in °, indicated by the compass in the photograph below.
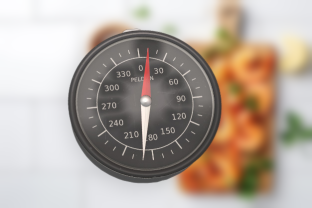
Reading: 10 °
